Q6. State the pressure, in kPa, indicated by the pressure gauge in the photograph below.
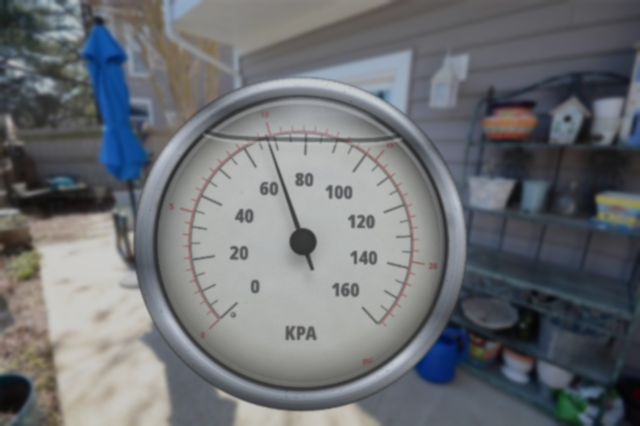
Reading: 67.5 kPa
